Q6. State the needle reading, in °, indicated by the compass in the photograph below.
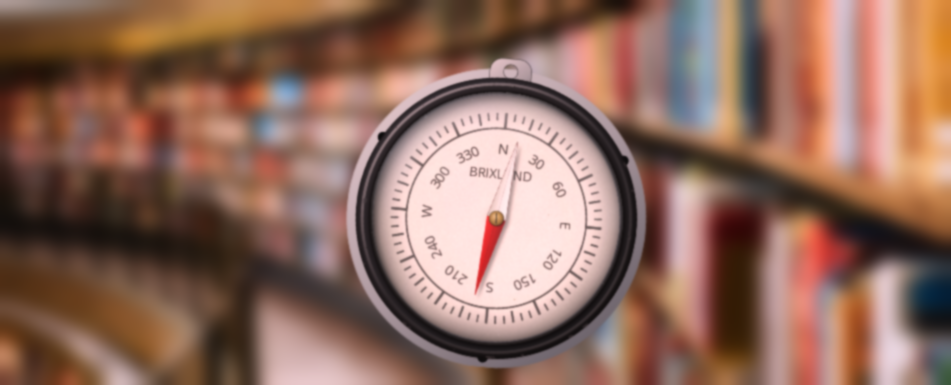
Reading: 190 °
